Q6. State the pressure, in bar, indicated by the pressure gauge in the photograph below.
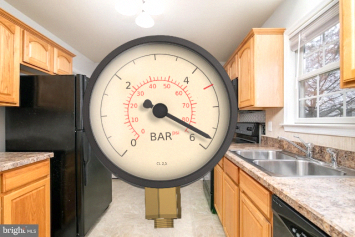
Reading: 5.75 bar
